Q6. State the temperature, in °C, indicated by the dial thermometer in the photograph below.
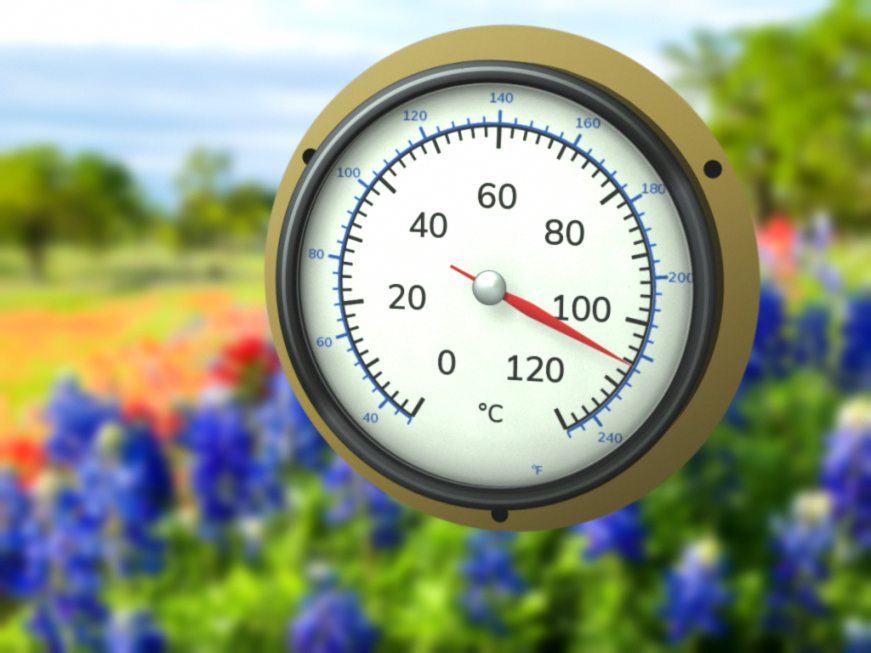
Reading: 106 °C
